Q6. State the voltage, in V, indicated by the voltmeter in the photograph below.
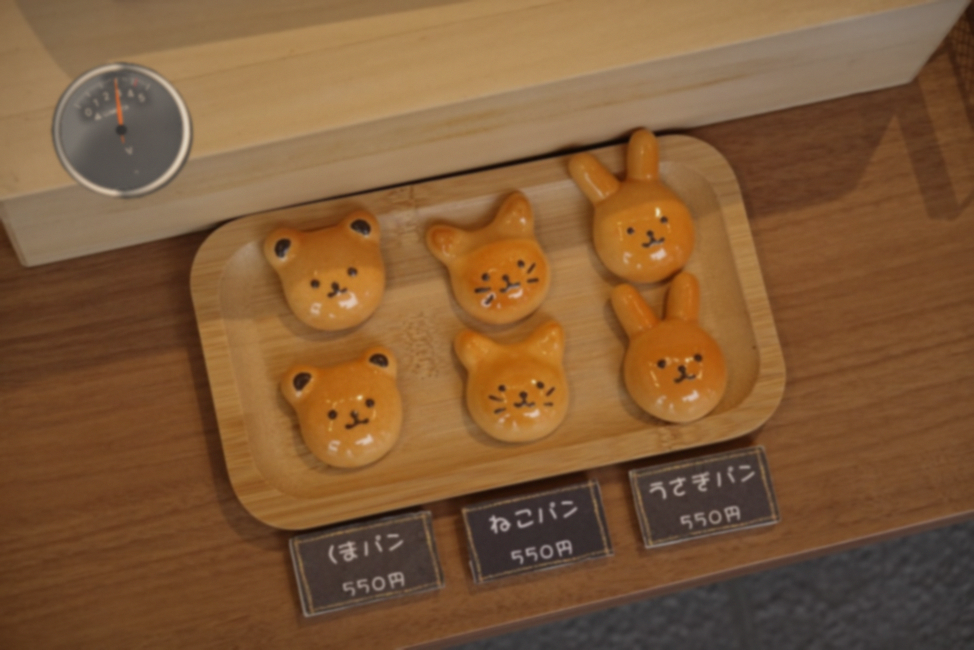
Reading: 3 V
